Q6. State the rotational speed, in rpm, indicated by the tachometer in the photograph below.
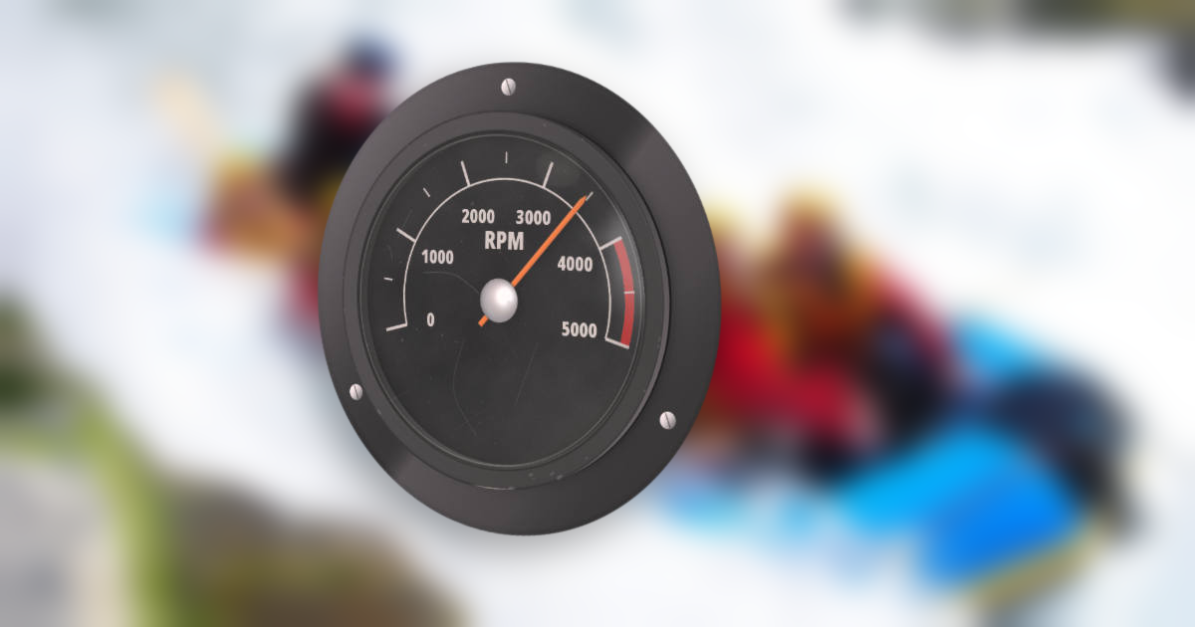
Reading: 3500 rpm
